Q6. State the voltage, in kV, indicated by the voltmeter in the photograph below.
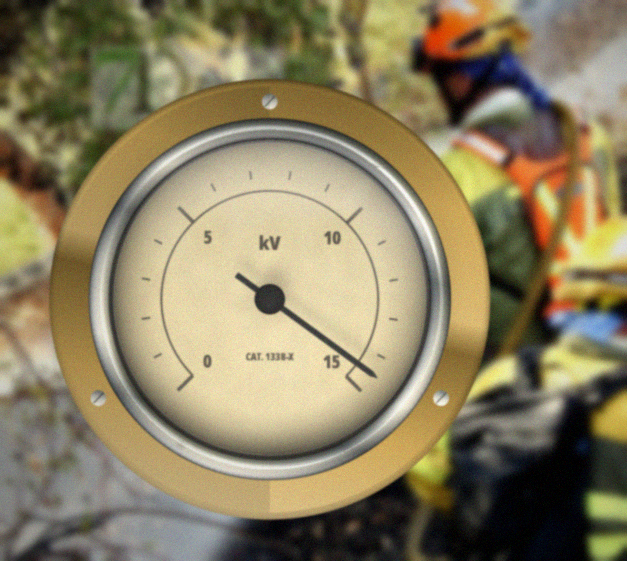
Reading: 14.5 kV
